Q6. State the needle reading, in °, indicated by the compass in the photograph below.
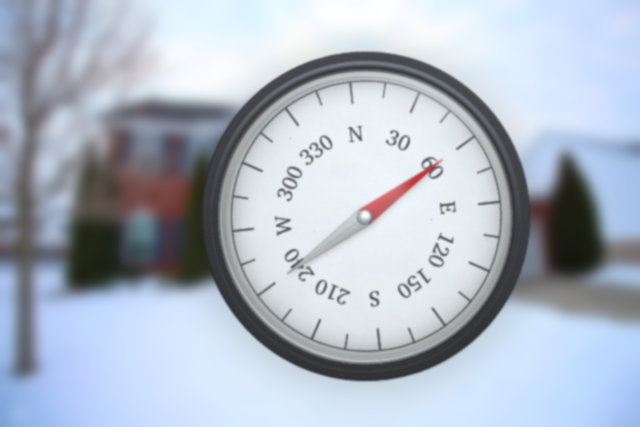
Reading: 60 °
